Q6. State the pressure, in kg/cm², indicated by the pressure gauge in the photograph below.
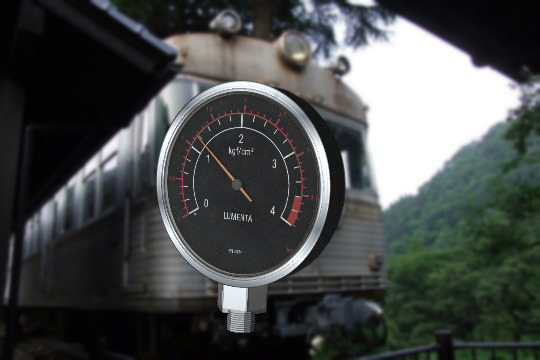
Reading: 1.2 kg/cm²
